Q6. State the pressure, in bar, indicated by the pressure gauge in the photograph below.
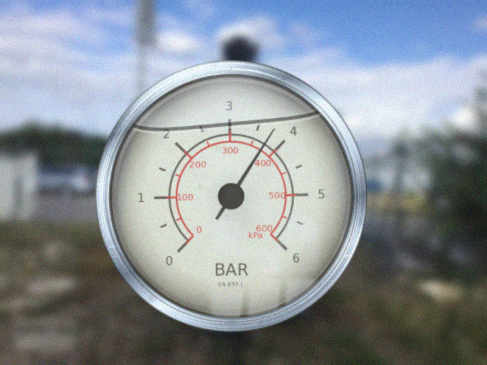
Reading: 3.75 bar
